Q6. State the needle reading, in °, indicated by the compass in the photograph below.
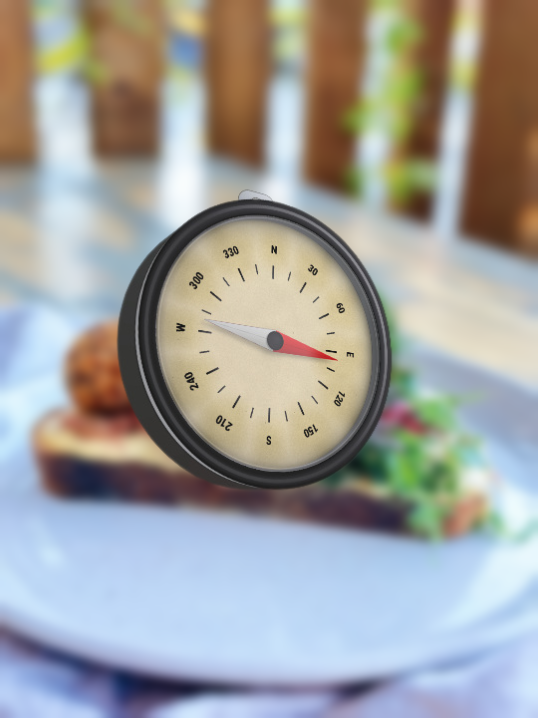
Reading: 97.5 °
